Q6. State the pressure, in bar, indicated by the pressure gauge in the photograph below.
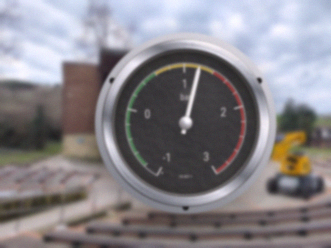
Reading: 1.2 bar
